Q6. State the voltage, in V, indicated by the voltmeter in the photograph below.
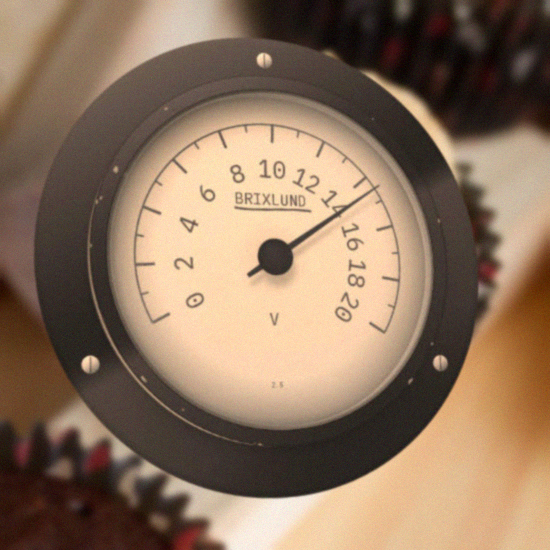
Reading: 14.5 V
